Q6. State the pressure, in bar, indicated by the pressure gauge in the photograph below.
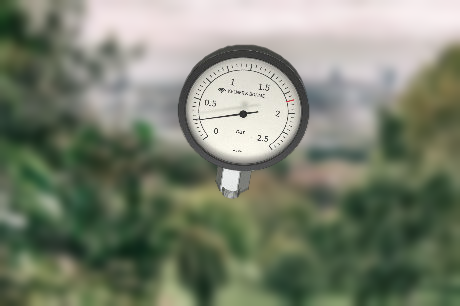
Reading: 0.25 bar
